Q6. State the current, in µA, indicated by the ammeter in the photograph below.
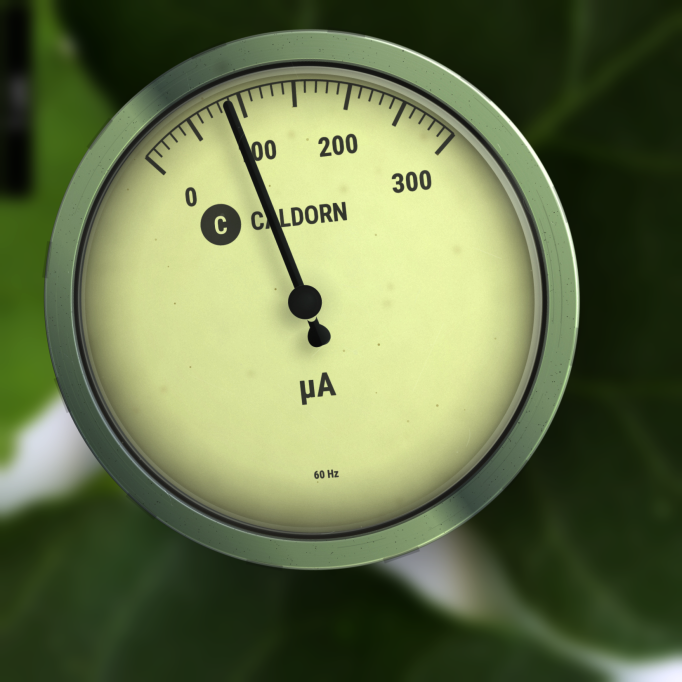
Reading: 90 µA
